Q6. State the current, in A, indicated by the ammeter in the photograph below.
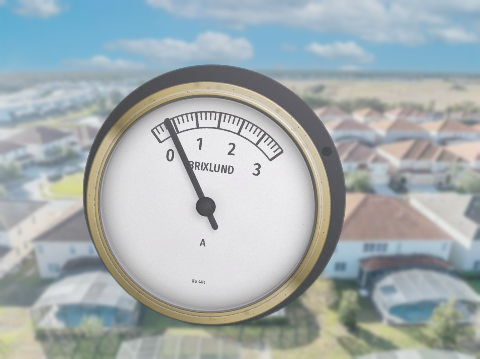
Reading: 0.4 A
